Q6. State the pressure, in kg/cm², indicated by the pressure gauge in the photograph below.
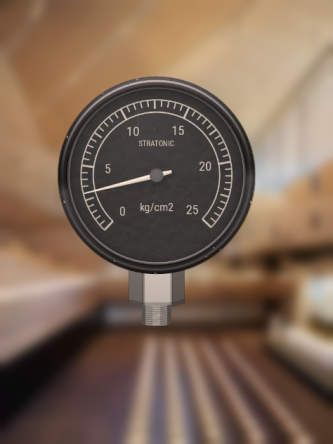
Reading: 3 kg/cm²
